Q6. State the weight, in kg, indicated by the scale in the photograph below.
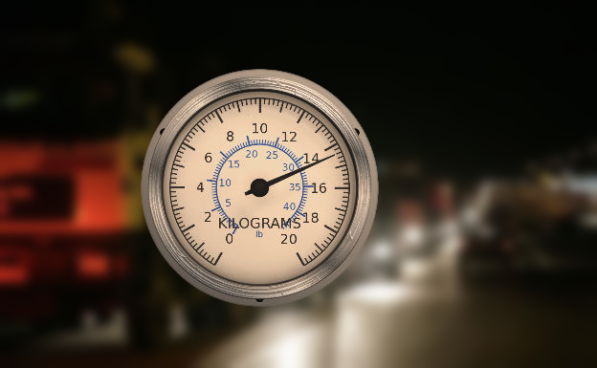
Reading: 14.4 kg
